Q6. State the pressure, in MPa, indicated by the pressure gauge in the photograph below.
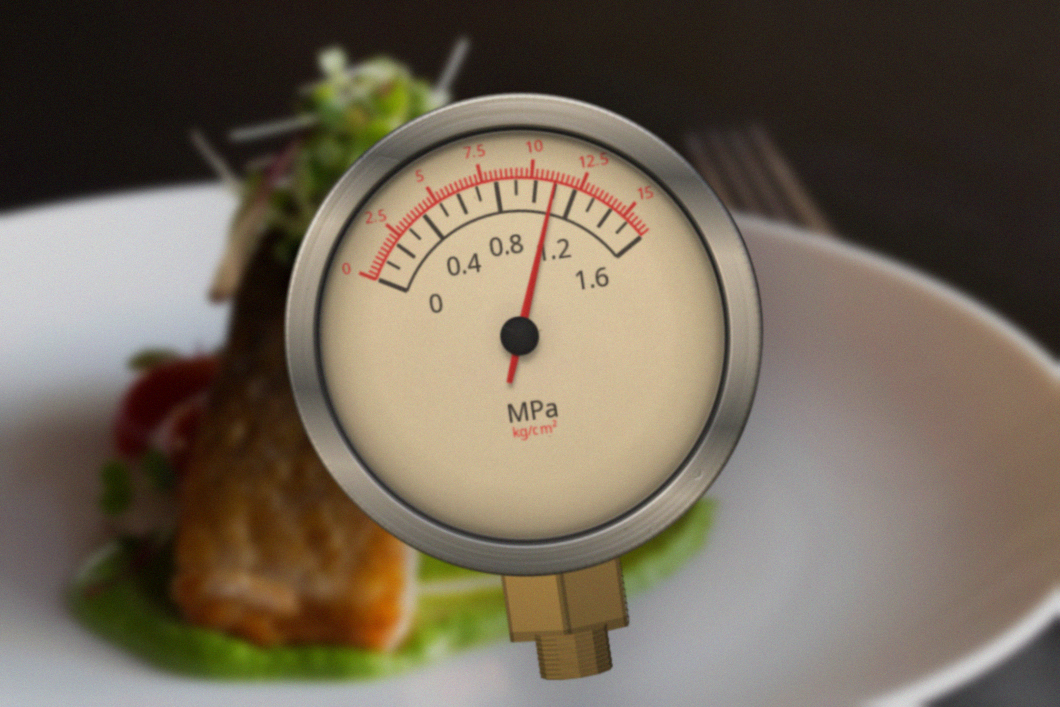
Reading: 1.1 MPa
